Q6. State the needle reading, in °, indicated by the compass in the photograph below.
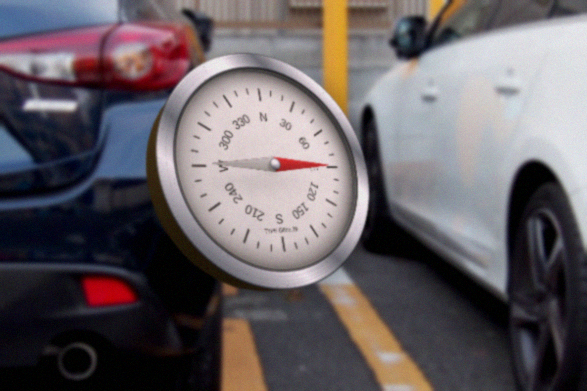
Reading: 90 °
